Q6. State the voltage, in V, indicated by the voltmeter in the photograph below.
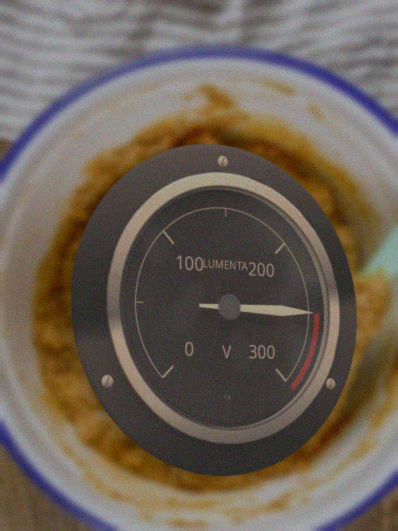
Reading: 250 V
